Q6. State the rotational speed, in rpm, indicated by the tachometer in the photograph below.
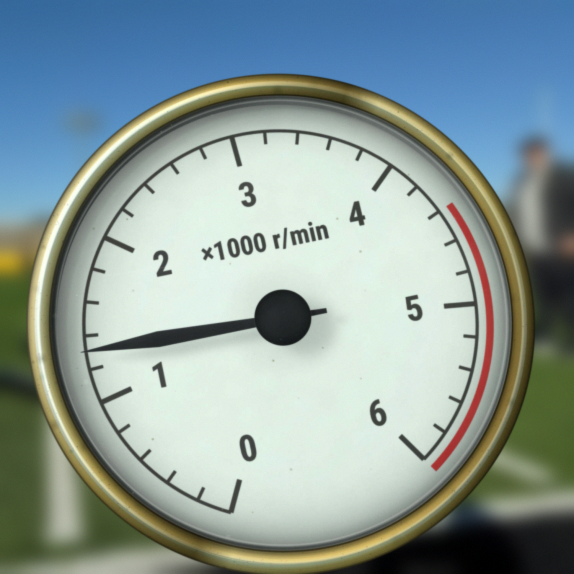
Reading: 1300 rpm
